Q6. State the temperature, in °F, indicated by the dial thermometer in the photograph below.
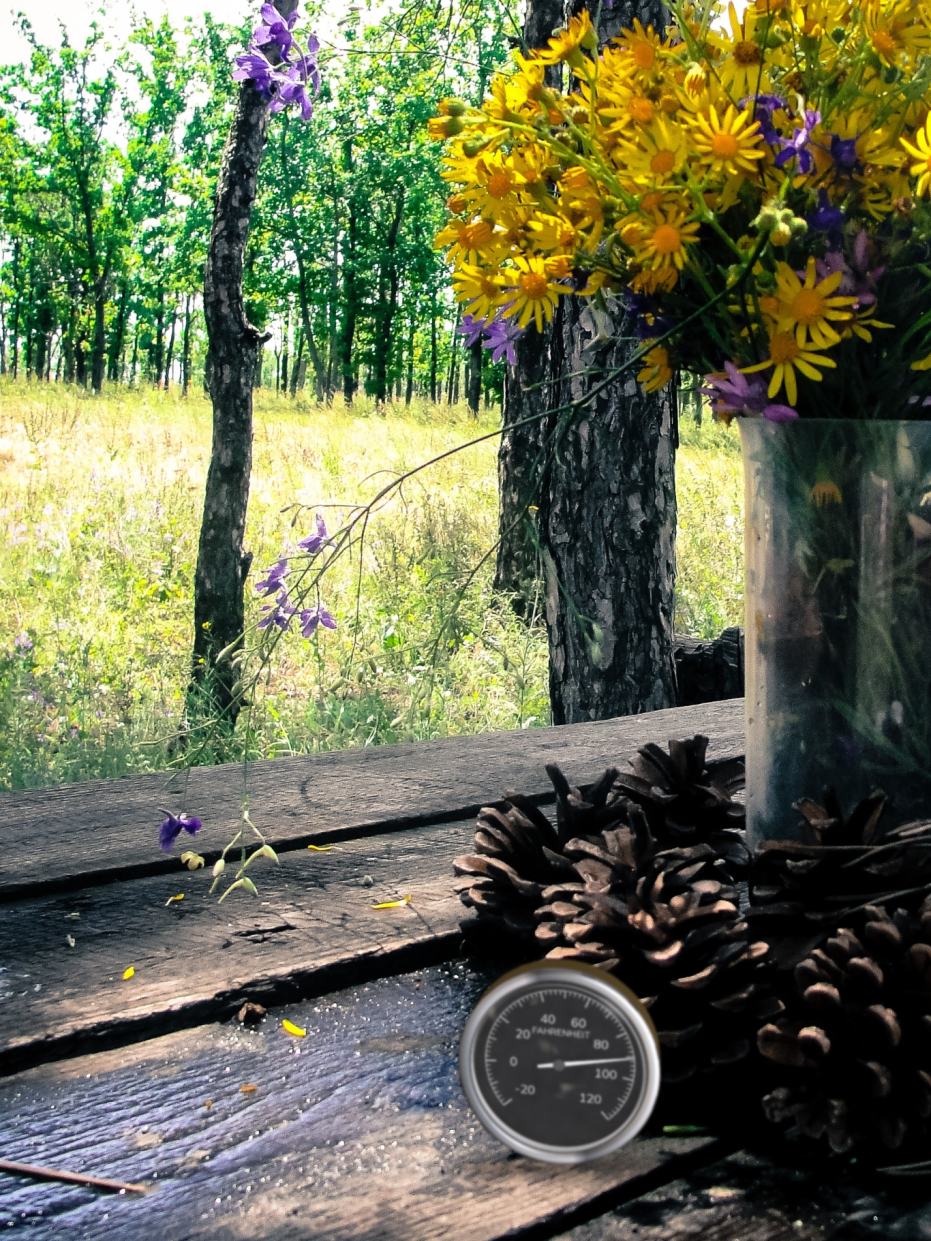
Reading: 90 °F
